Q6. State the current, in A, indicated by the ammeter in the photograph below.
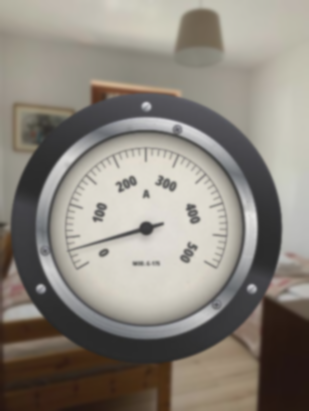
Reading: 30 A
